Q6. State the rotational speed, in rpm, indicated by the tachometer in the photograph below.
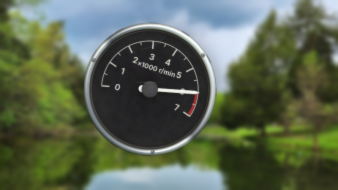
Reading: 6000 rpm
